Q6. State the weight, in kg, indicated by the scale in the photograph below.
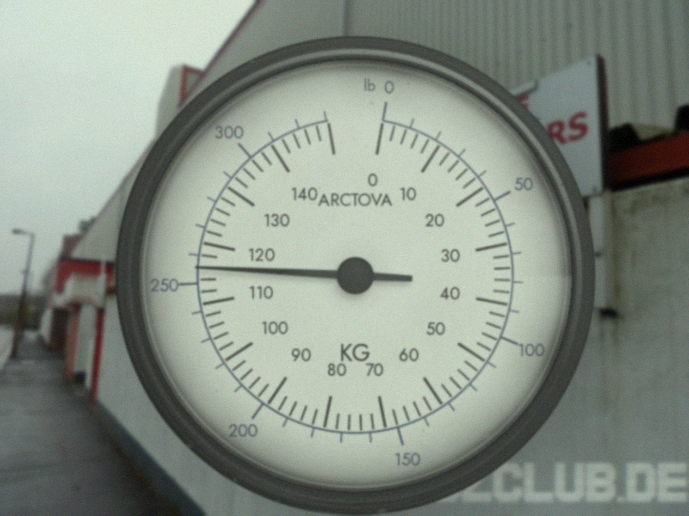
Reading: 116 kg
